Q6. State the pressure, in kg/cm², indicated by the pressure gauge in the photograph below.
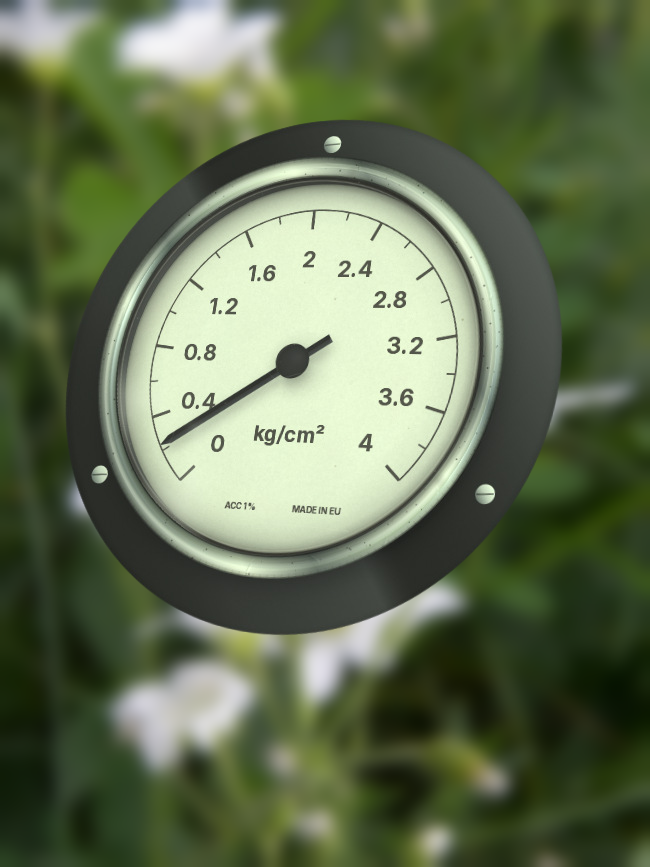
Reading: 0.2 kg/cm²
